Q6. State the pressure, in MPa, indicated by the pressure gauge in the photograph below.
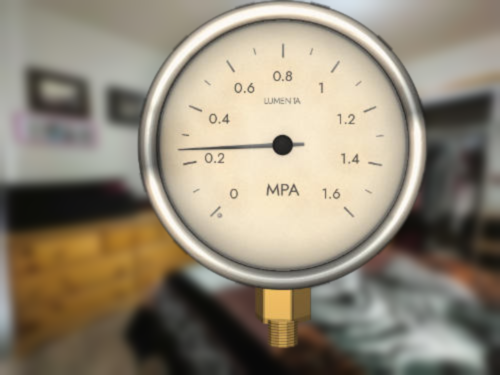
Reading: 0.25 MPa
